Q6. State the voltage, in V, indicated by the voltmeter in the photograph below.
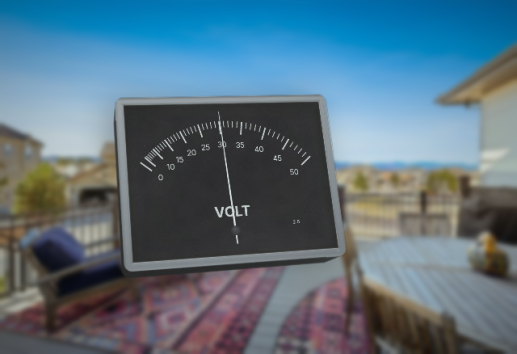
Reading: 30 V
